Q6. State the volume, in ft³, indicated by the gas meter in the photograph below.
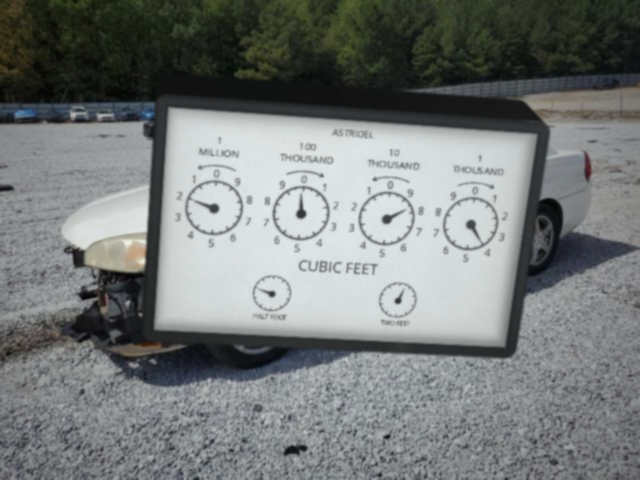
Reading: 198400 ft³
